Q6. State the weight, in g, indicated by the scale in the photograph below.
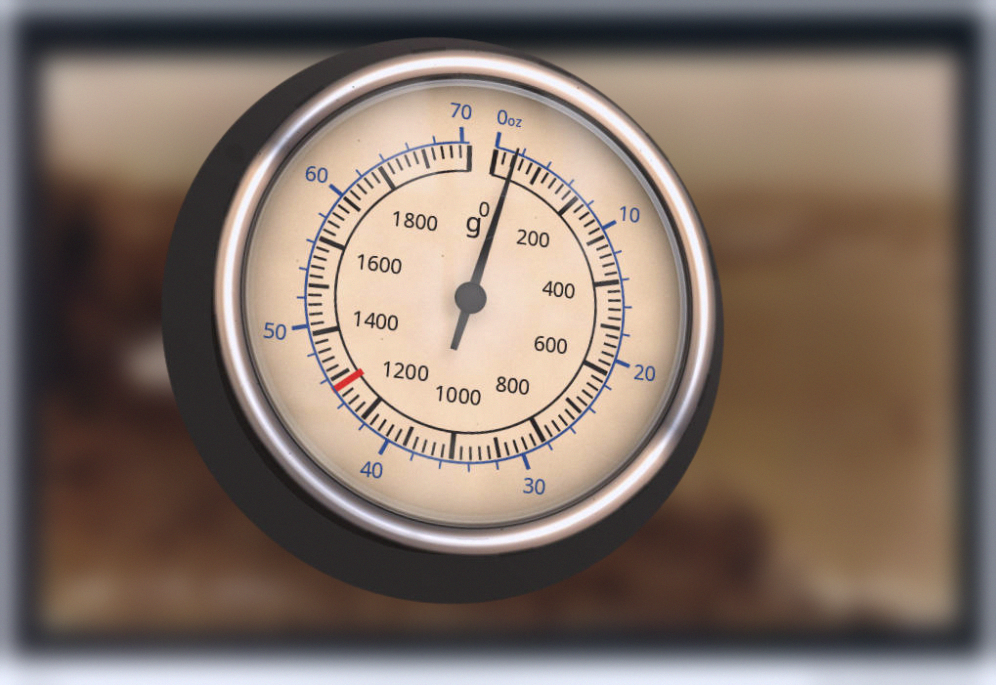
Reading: 40 g
